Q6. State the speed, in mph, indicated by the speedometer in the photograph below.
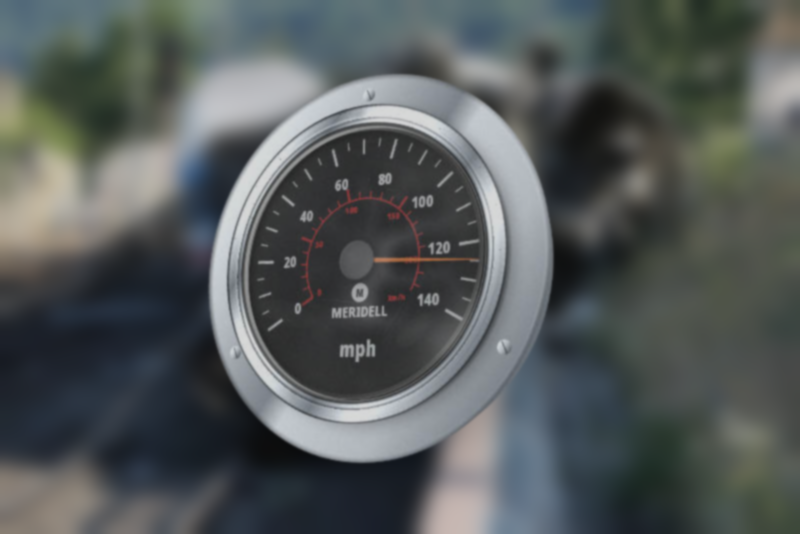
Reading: 125 mph
